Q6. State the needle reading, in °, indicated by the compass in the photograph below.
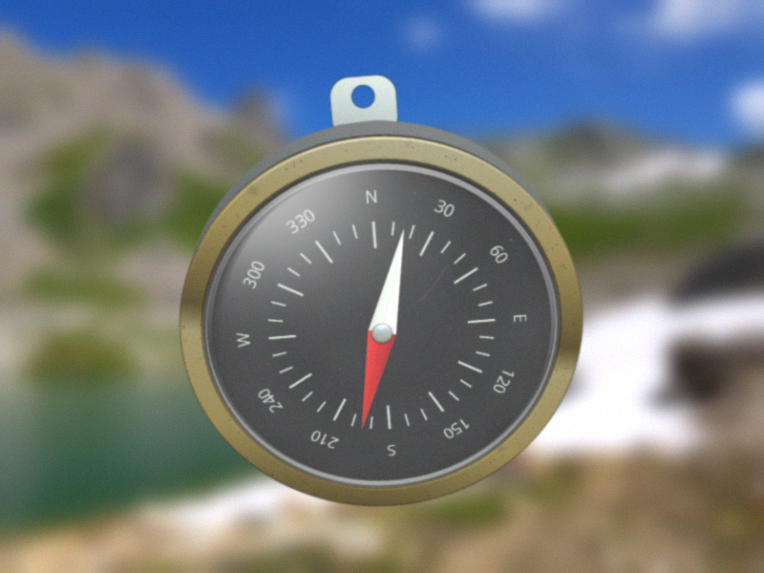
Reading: 195 °
